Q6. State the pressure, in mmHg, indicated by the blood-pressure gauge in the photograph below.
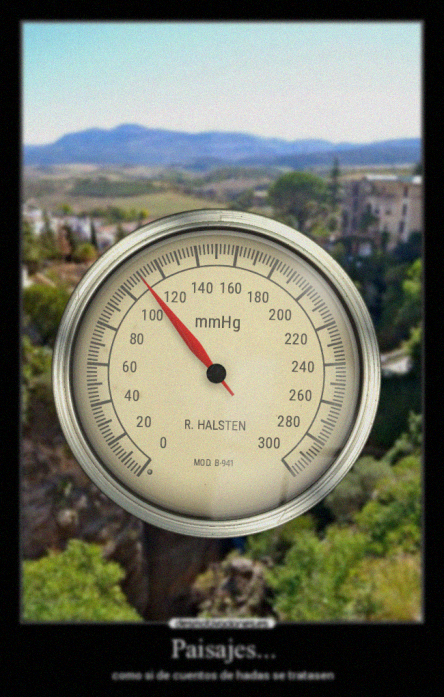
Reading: 110 mmHg
